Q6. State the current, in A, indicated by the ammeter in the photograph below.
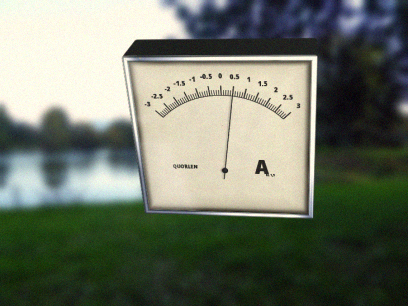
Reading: 0.5 A
